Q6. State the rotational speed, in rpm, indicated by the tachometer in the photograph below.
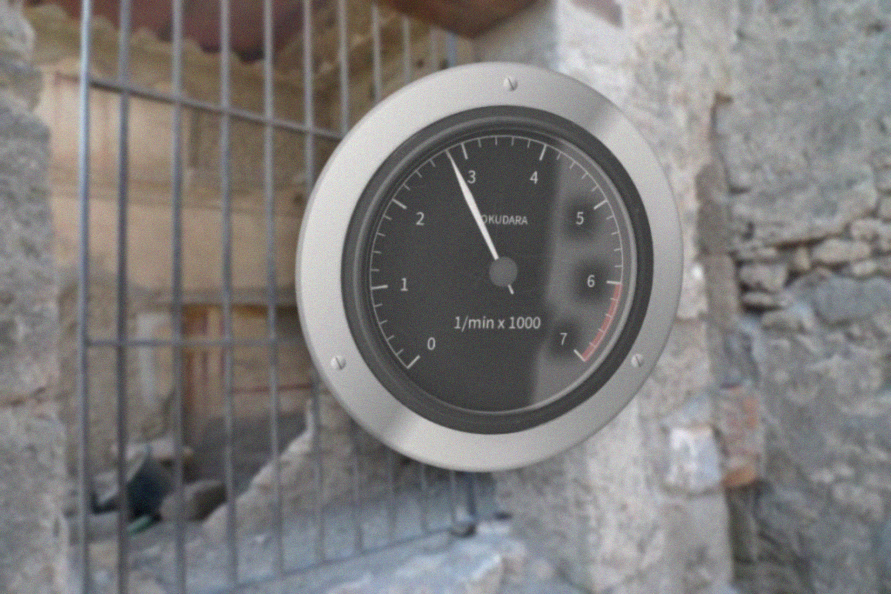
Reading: 2800 rpm
